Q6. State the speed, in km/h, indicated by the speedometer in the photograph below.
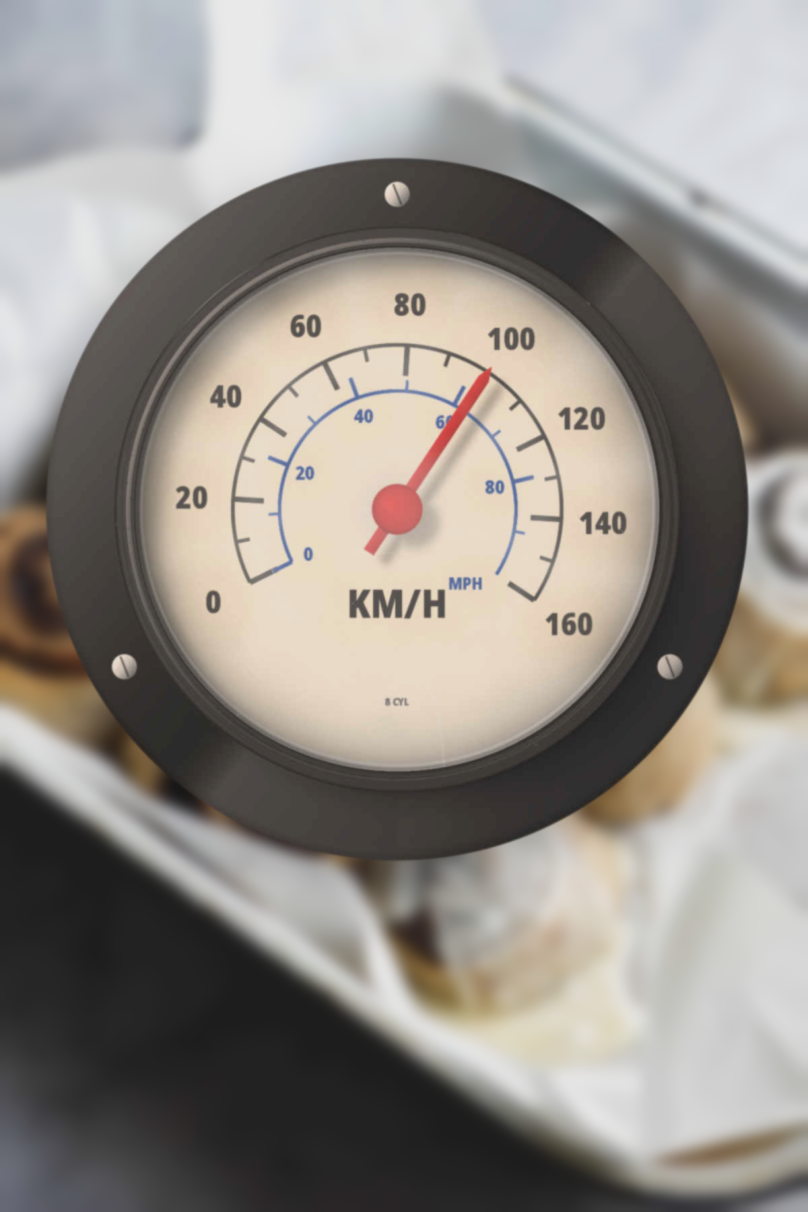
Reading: 100 km/h
